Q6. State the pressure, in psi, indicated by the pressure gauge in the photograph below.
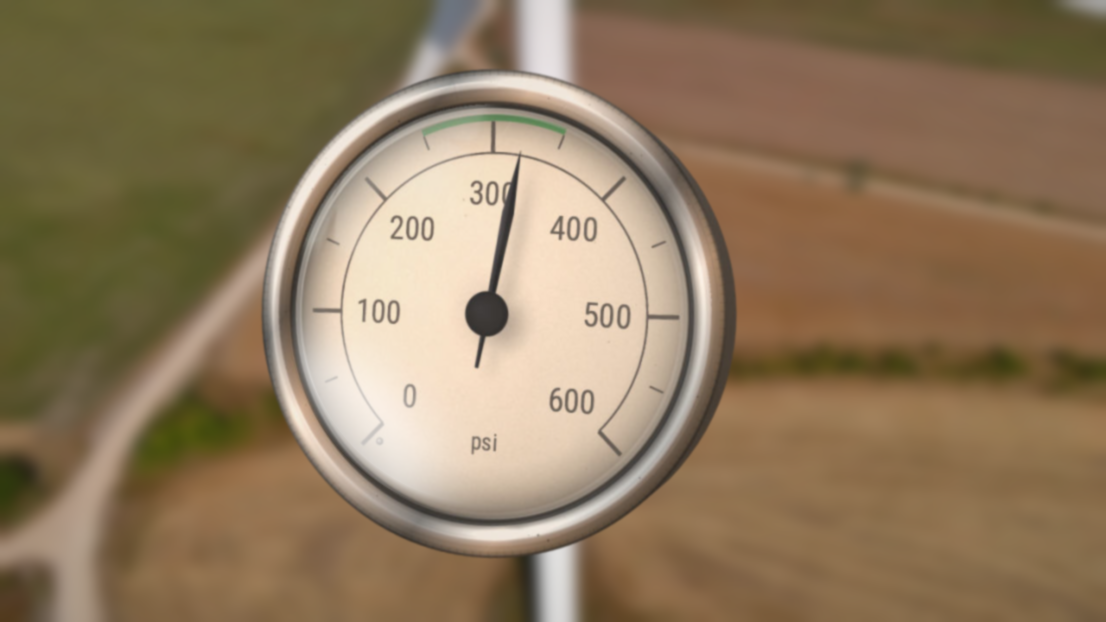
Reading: 325 psi
